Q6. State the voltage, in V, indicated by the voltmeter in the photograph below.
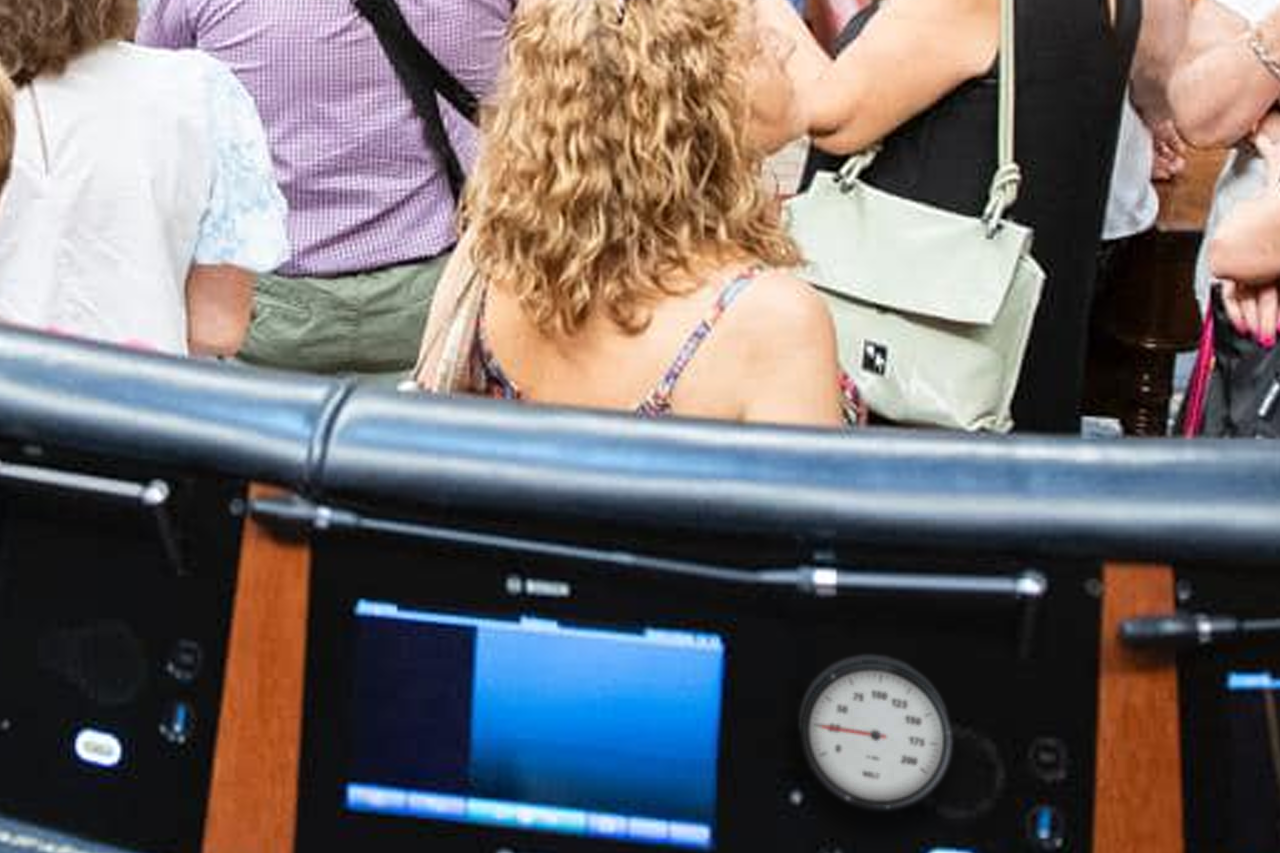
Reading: 25 V
